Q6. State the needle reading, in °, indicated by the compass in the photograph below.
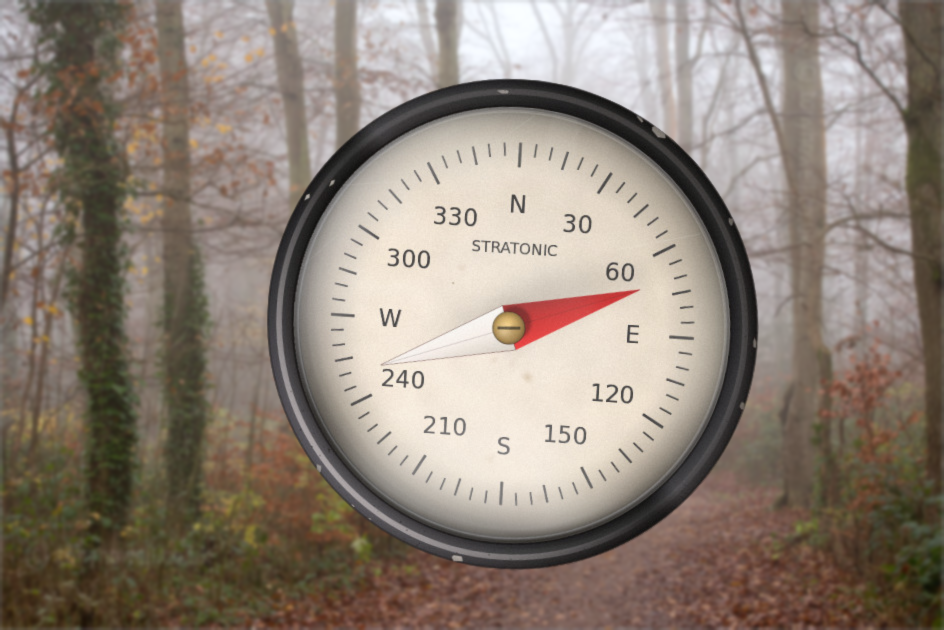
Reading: 70 °
